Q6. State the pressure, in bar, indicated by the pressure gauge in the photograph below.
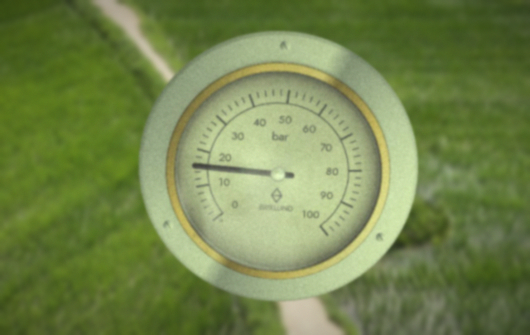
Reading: 16 bar
